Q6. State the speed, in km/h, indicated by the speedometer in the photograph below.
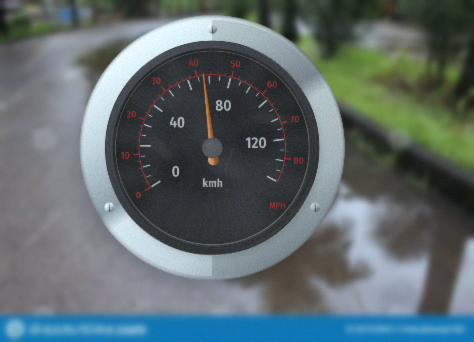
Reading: 67.5 km/h
